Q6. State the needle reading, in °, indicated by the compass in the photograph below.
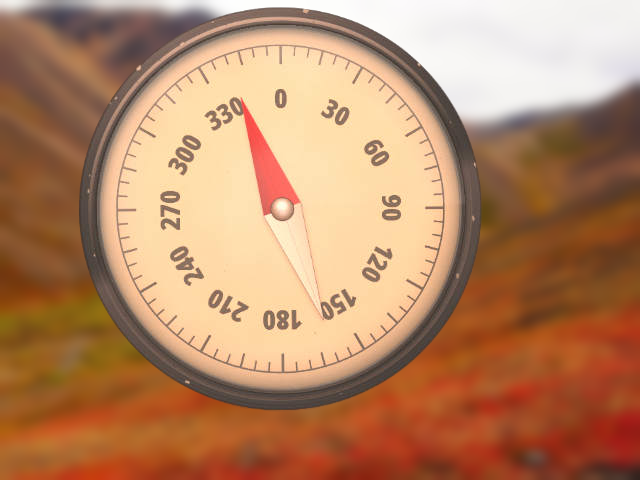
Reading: 340 °
